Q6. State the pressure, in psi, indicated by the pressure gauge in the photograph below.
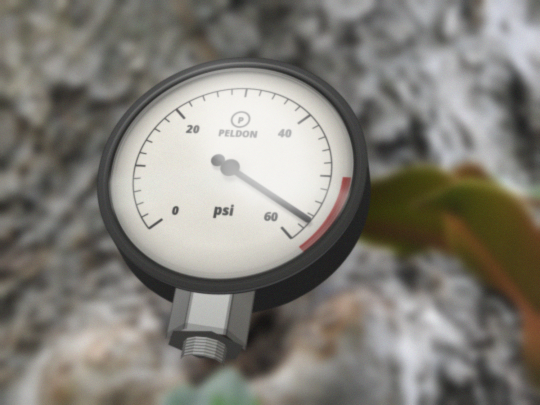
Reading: 57 psi
